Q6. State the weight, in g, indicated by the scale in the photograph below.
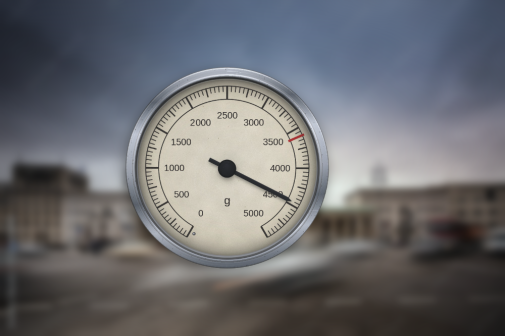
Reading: 4450 g
